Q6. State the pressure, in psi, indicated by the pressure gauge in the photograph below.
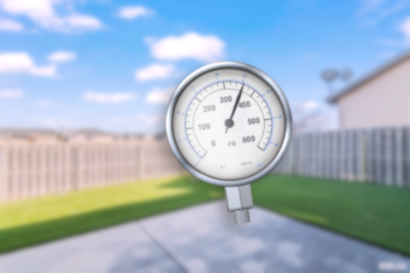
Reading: 360 psi
